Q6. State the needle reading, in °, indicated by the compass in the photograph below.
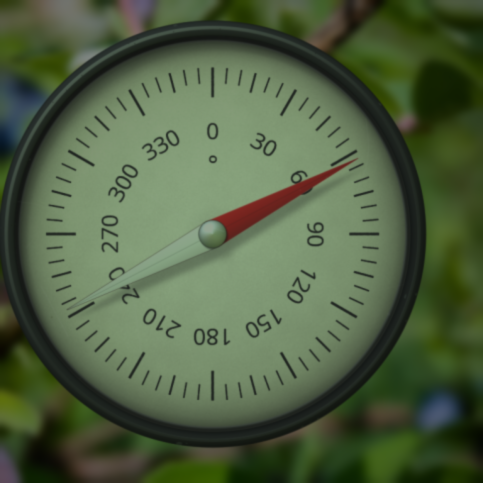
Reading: 62.5 °
